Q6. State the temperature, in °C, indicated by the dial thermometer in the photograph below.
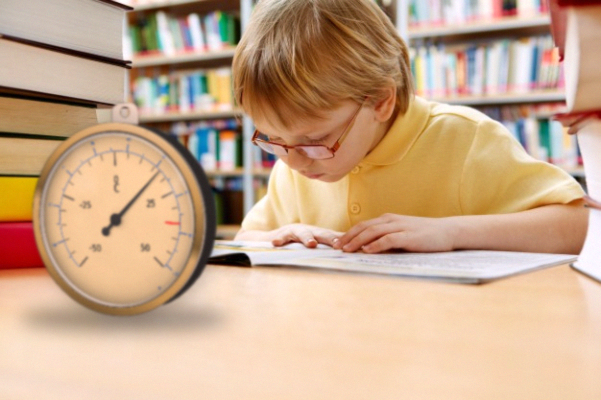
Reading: 17.5 °C
